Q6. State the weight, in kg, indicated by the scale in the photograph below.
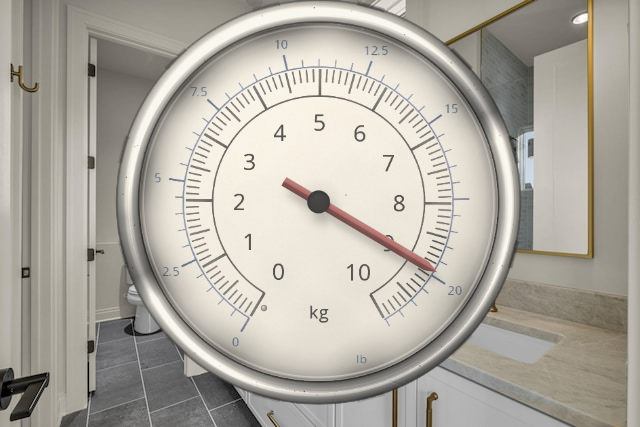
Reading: 9 kg
